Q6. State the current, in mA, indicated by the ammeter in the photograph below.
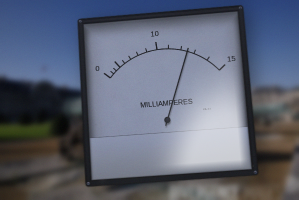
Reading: 12.5 mA
